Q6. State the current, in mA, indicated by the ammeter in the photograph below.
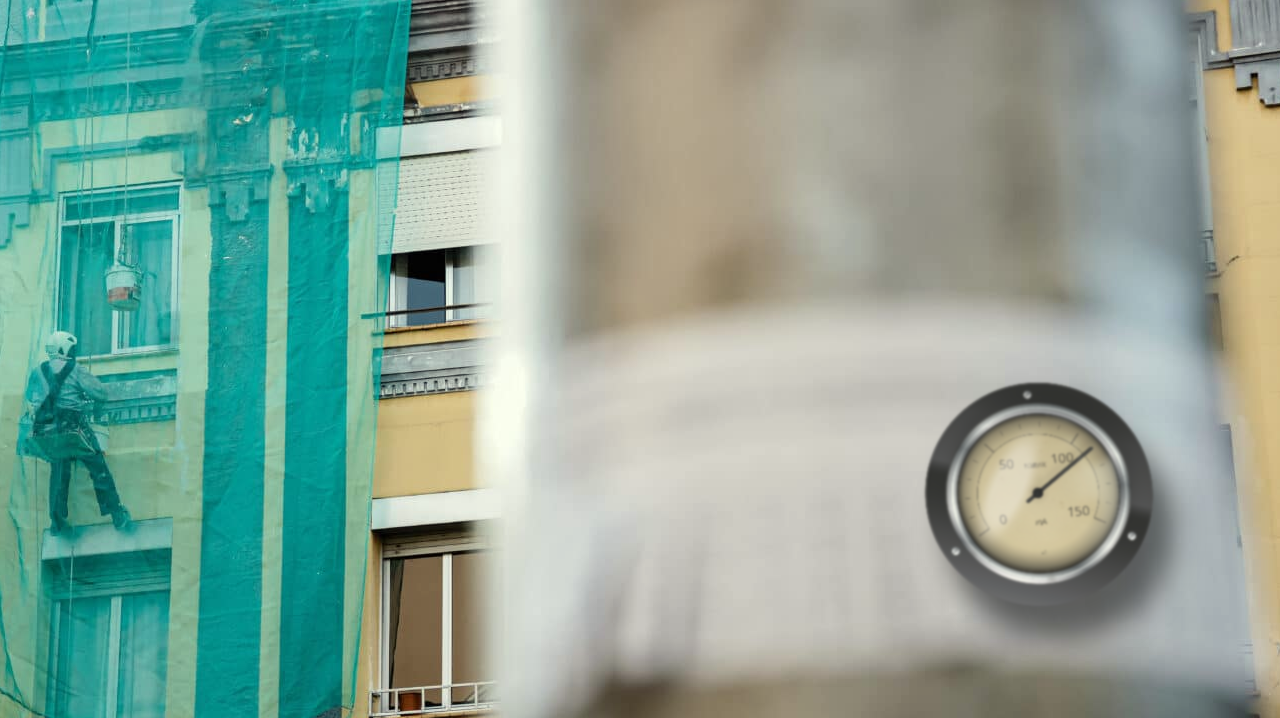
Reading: 110 mA
